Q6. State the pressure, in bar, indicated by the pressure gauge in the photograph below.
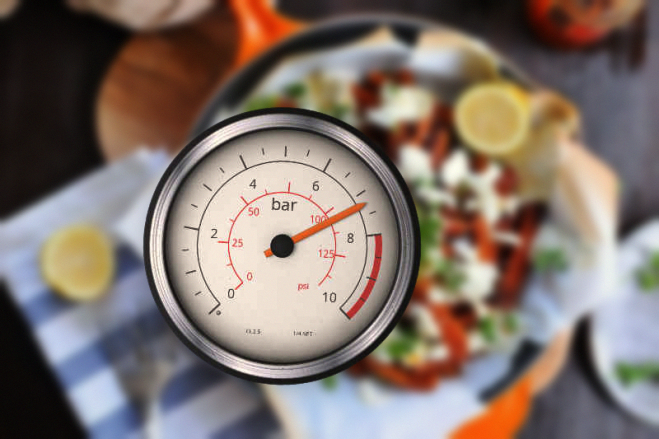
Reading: 7.25 bar
